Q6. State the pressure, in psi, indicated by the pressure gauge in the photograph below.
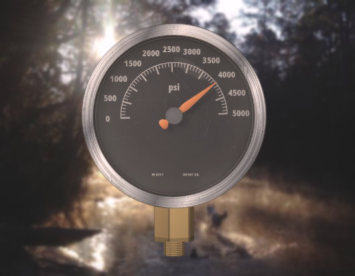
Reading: 4000 psi
